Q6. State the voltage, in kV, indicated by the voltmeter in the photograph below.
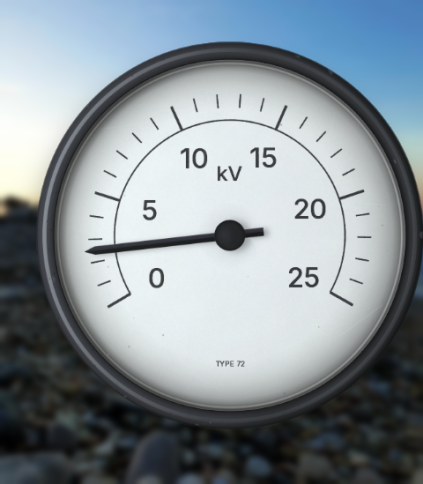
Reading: 2.5 kV
